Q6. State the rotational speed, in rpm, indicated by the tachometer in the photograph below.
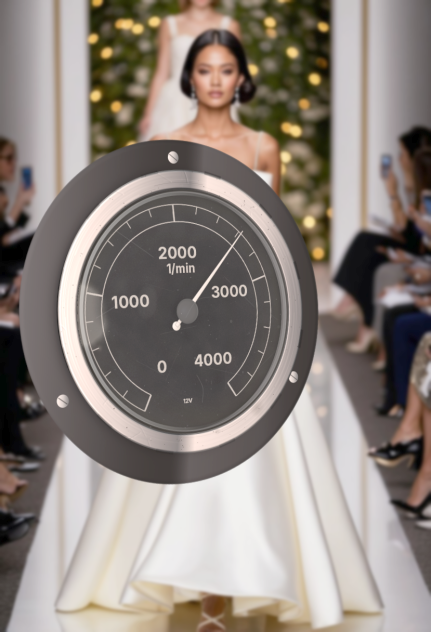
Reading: 2600 rpm
